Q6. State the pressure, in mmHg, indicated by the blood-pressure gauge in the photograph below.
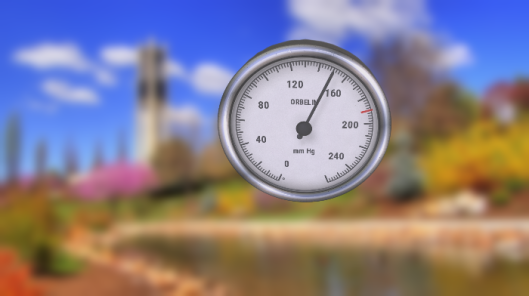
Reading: 150 mmHg
